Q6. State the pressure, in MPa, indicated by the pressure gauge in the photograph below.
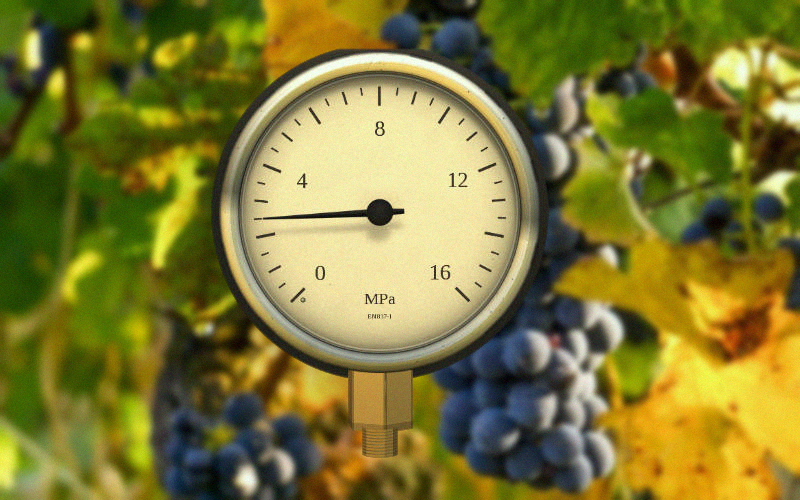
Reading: 2.5 MPa
